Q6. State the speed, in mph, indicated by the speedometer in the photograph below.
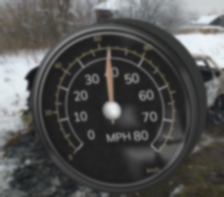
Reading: 40 mph
